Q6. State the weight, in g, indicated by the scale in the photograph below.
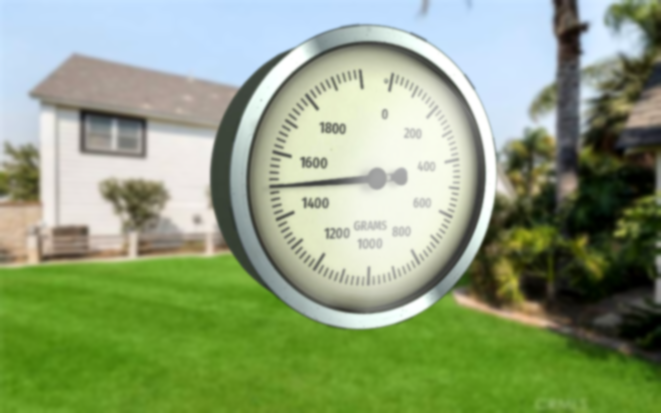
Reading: 1500 g
